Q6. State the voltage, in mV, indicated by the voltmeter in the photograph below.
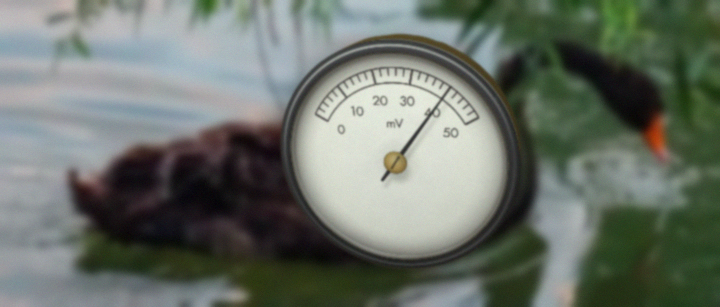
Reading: 40 mV
